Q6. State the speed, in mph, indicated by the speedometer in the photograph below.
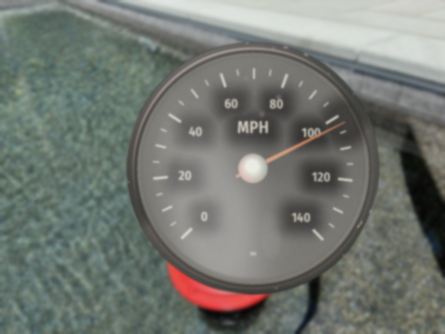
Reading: 102.5 mph
